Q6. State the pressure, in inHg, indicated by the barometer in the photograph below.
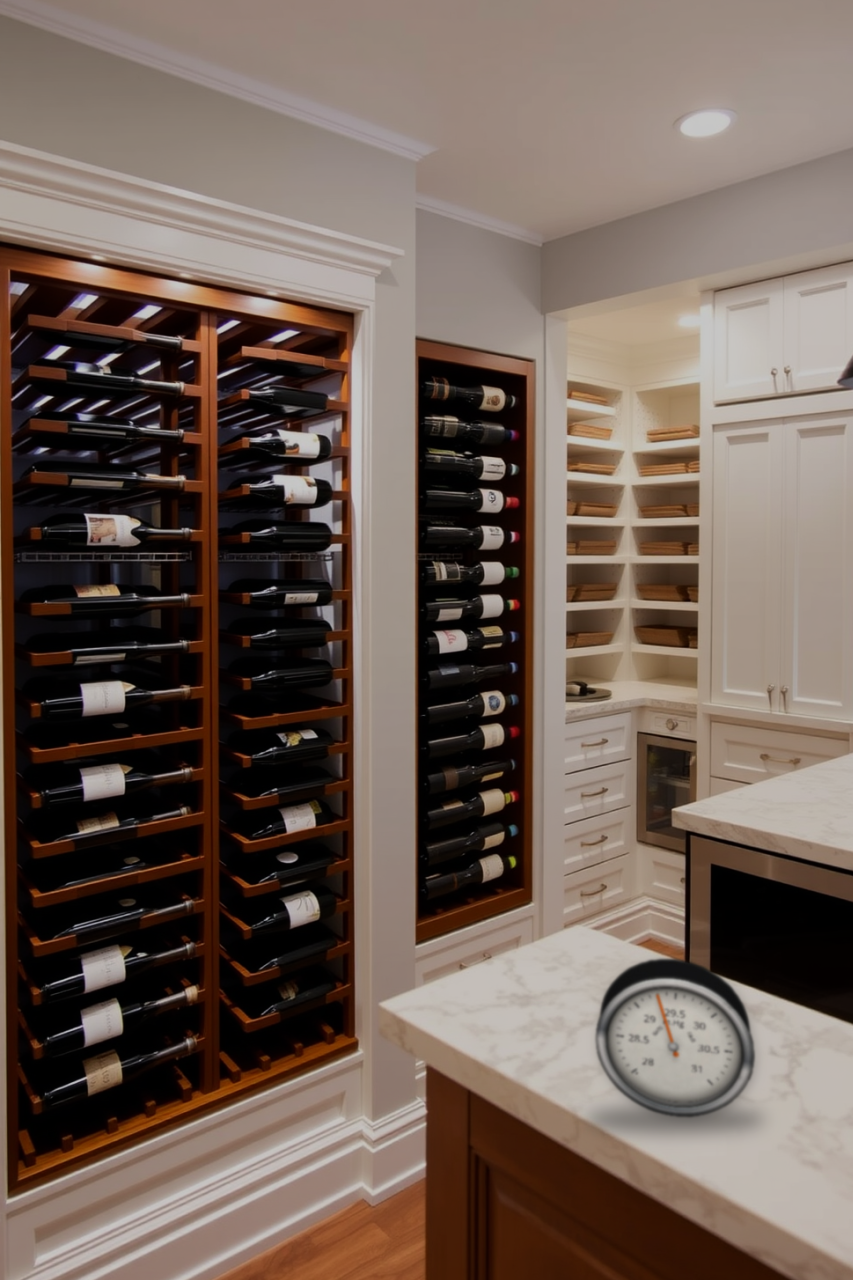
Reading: 29.3 inHg
